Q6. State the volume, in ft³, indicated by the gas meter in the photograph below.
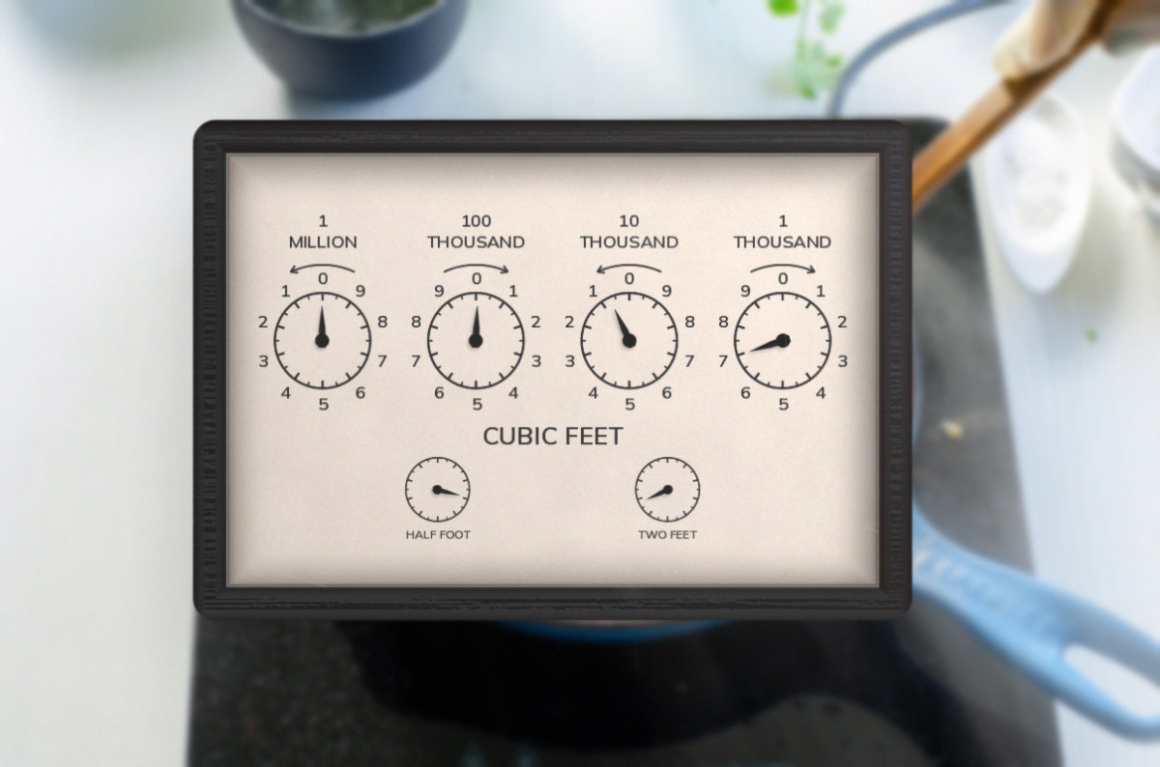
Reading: 700 ft³
